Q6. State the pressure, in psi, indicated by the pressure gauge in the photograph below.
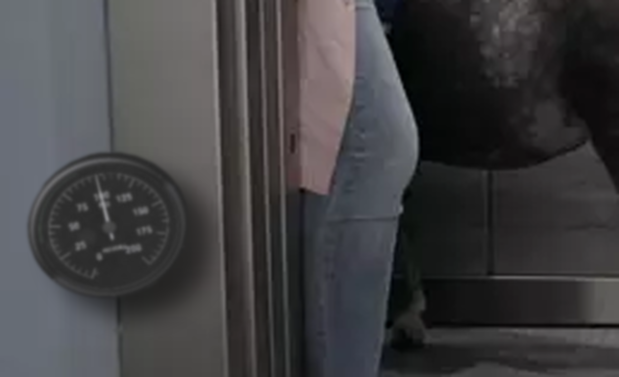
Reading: 100 psi
